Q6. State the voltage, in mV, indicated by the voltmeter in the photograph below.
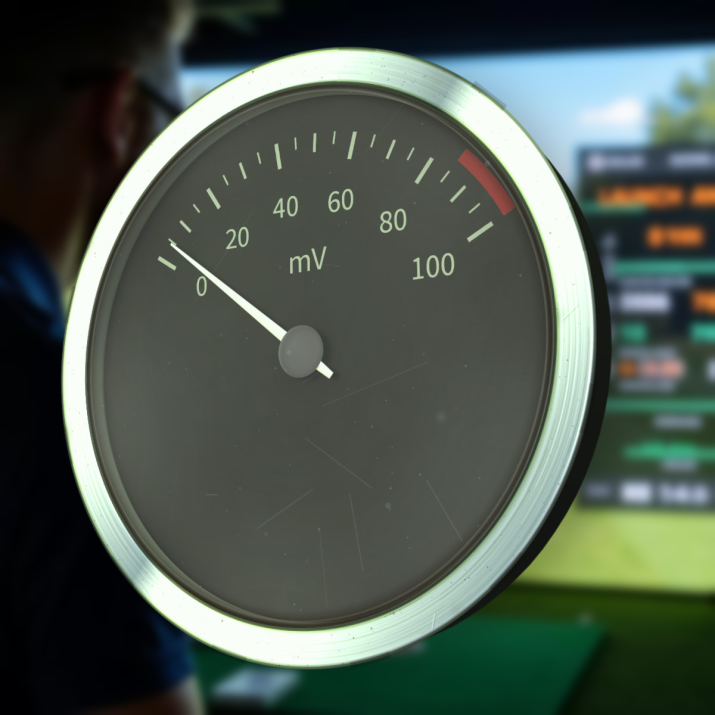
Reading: 5 mV
